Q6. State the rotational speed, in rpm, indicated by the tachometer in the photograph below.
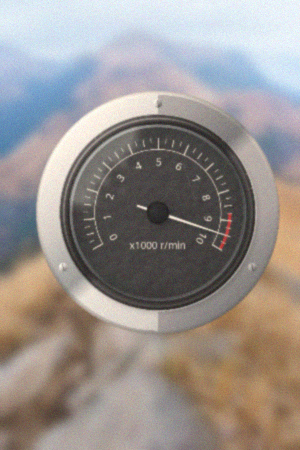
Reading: 9500 rpm
